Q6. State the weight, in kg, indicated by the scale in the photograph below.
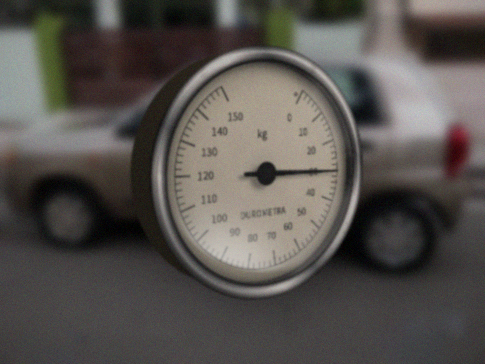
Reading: 30 kg
